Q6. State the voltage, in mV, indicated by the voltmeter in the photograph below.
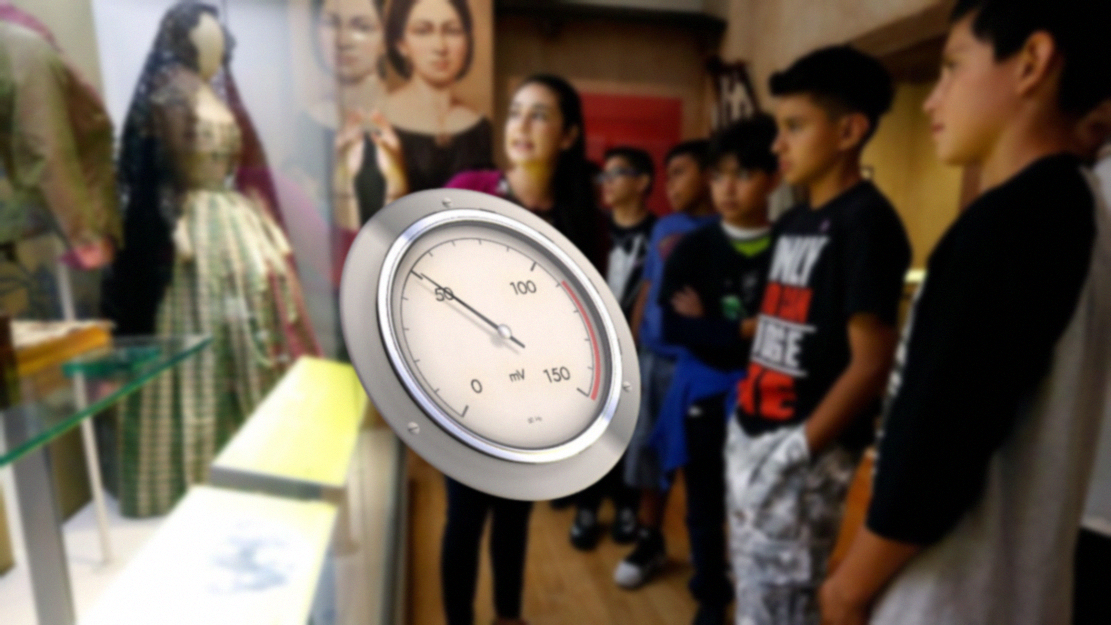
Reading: 50 mV
